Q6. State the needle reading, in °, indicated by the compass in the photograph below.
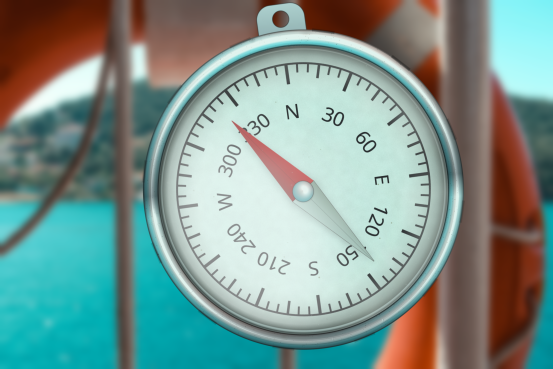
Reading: 322.5 °
